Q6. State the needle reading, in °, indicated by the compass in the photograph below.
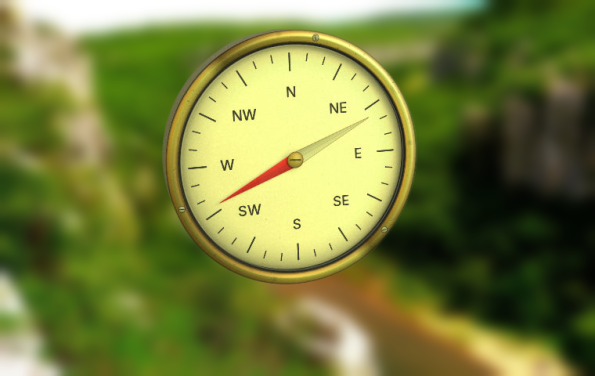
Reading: 245 °
